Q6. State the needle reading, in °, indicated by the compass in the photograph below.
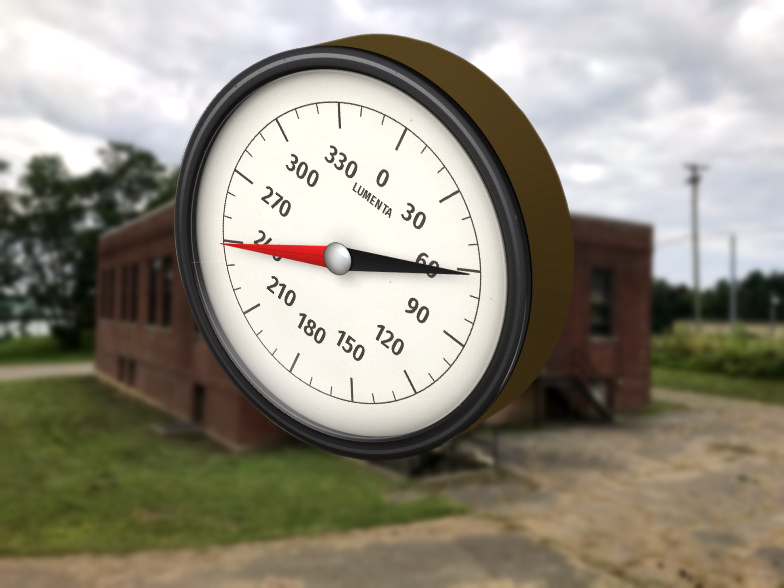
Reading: 240 °
